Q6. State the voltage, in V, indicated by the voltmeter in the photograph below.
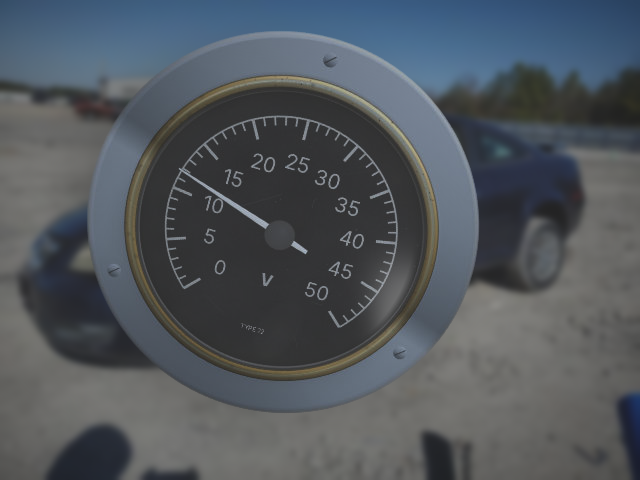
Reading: 12 V
